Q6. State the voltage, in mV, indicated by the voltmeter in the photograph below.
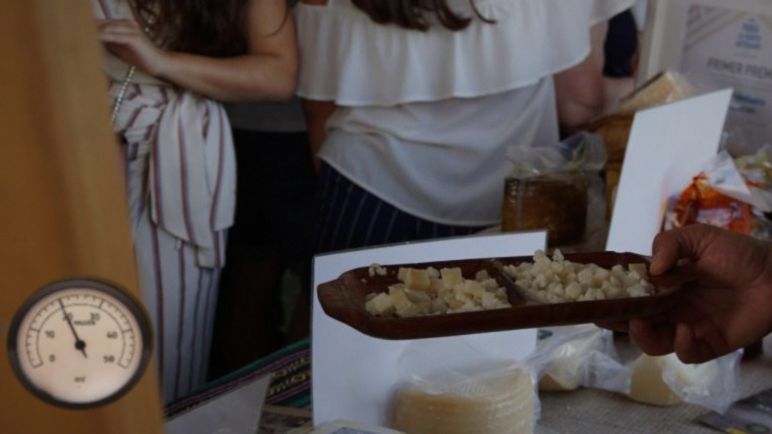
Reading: 20 mV
